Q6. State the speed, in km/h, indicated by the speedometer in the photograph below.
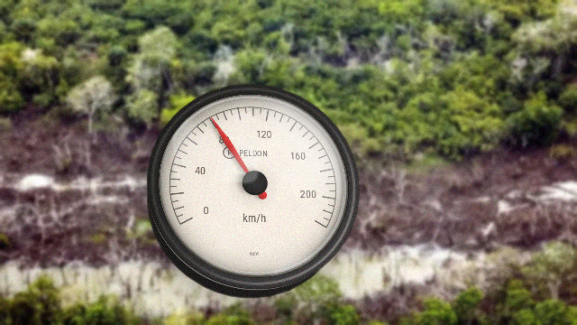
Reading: 80 km/h
